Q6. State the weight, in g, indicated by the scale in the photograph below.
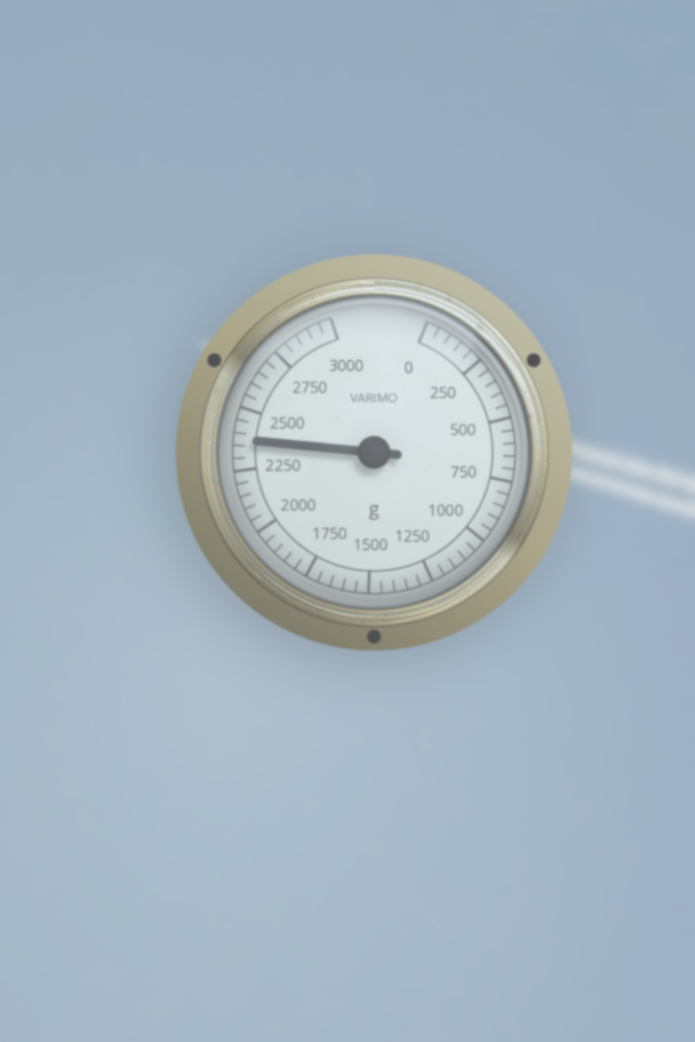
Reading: 2375 g
